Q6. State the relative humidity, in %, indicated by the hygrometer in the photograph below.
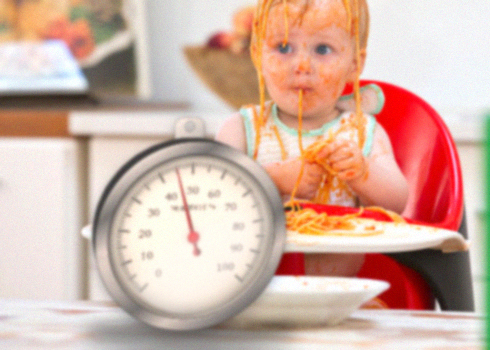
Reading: 45 %
